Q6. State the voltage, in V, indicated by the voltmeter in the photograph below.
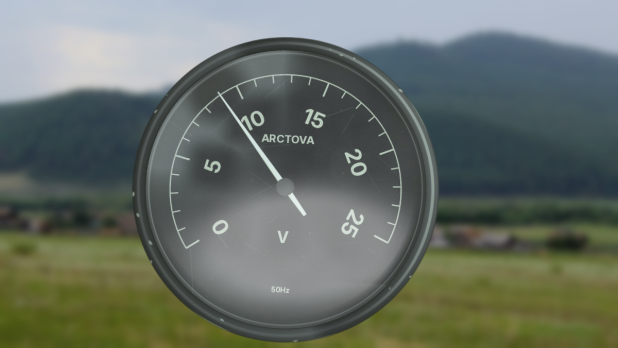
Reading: 9 V
